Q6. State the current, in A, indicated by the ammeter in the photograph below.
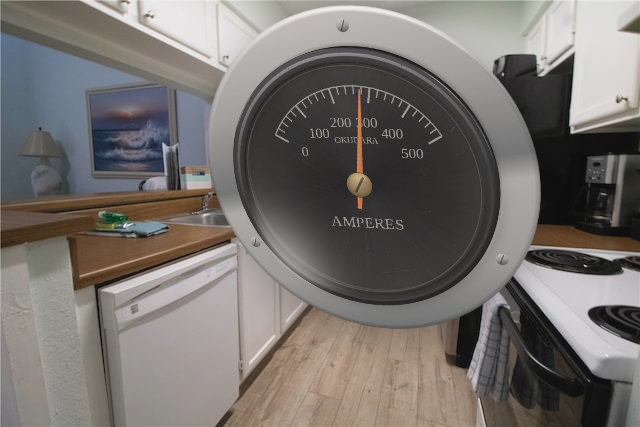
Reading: 280 A
